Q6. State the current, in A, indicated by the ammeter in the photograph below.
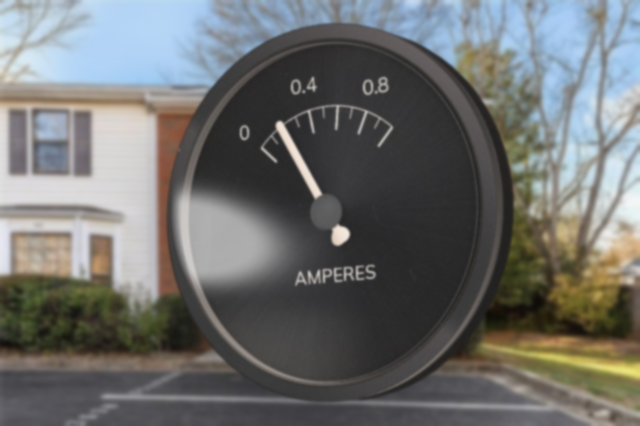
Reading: 0.2 A
